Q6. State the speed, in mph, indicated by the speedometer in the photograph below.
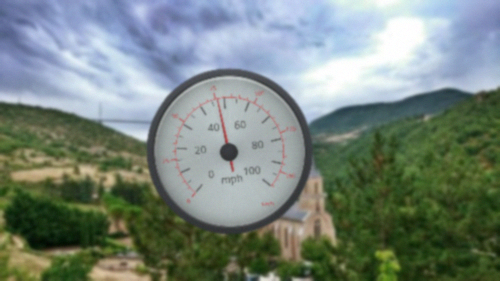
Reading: 47.5 mph
